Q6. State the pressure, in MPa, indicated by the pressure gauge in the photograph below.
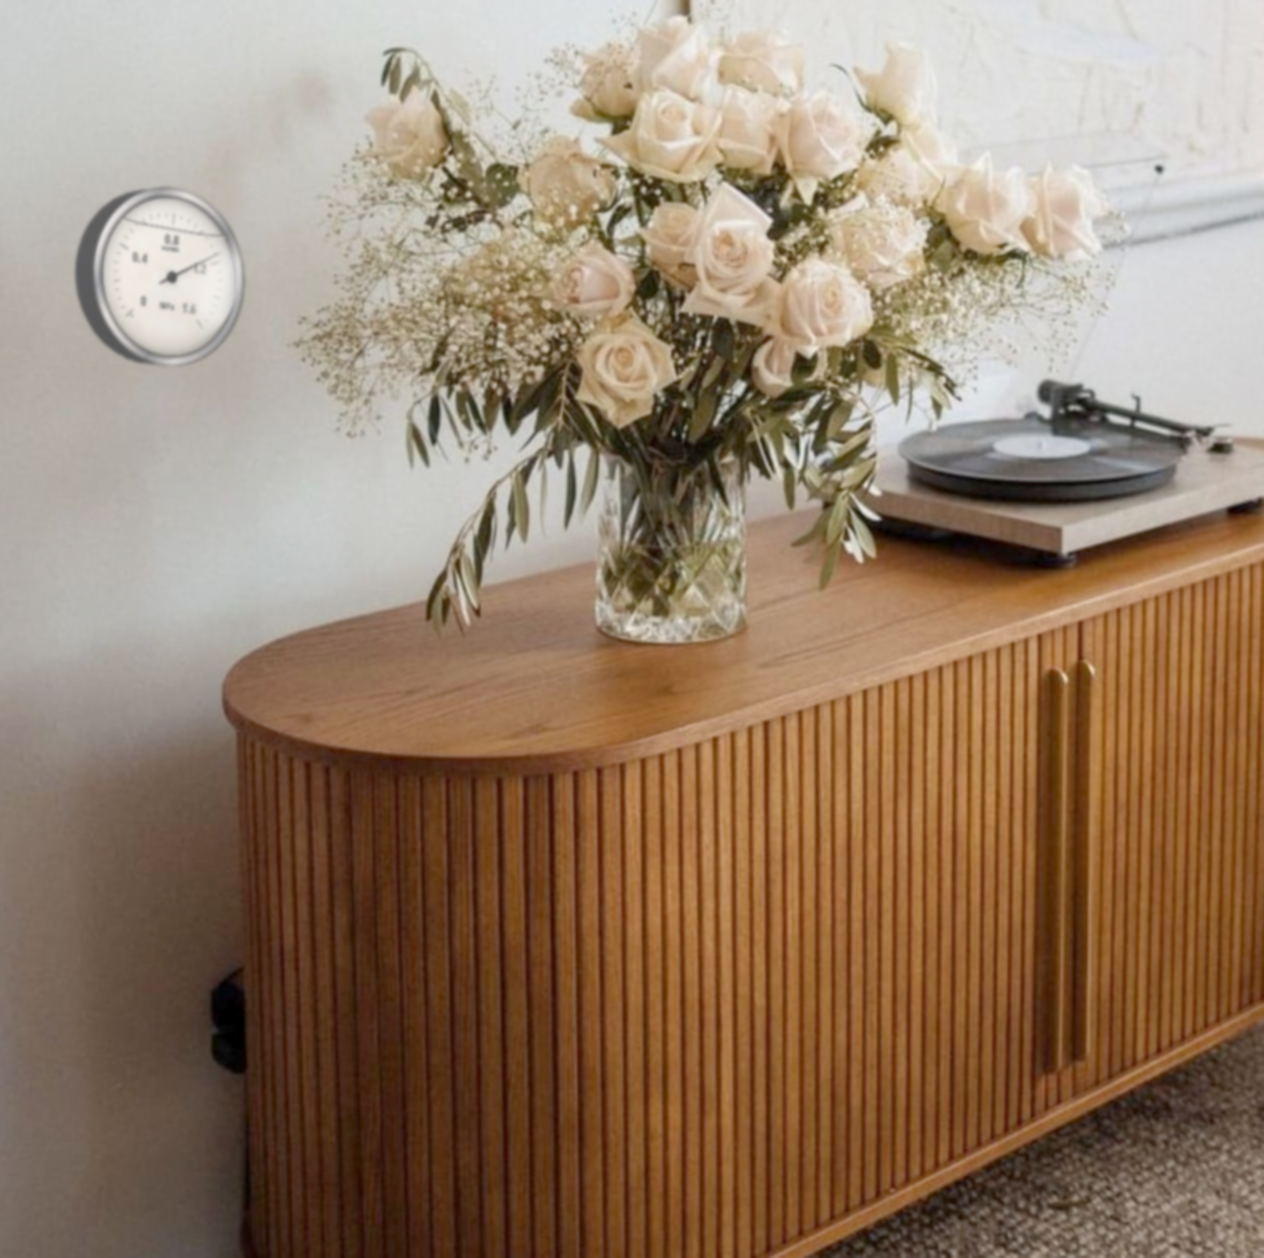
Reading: 1.15 MPa
